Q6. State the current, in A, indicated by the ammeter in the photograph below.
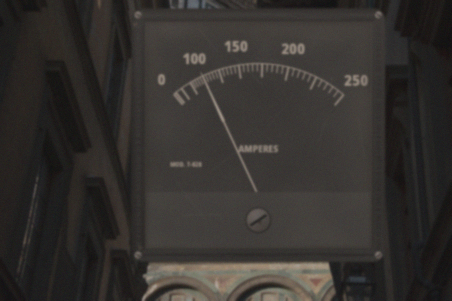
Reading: 100 A
